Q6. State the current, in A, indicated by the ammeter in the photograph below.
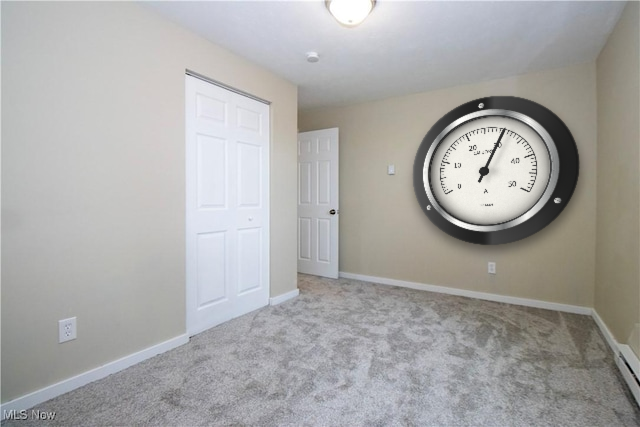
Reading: 30 A
